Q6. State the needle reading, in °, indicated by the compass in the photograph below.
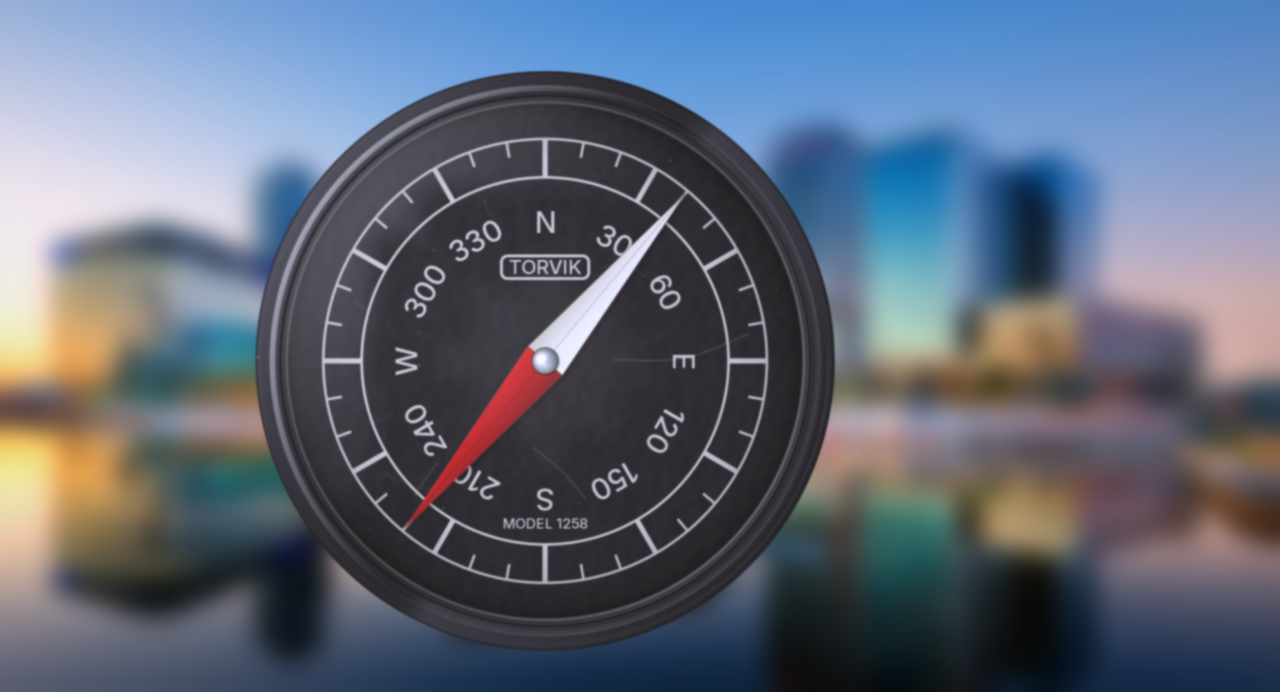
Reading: 220 °
